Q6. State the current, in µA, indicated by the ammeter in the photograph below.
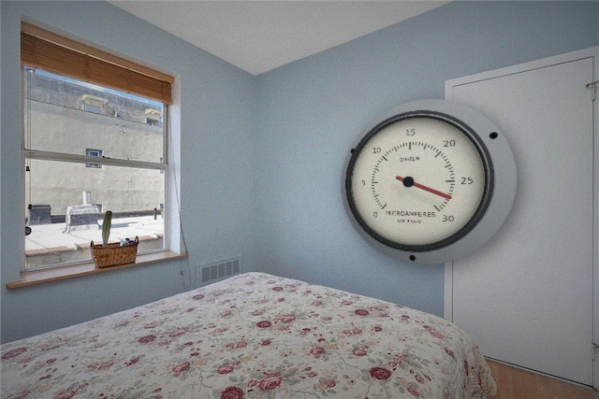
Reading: 27.5 µA
